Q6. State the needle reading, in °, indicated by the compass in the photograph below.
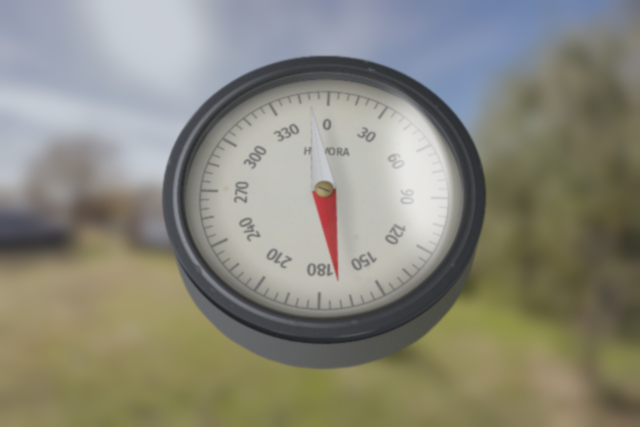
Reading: 170 °
